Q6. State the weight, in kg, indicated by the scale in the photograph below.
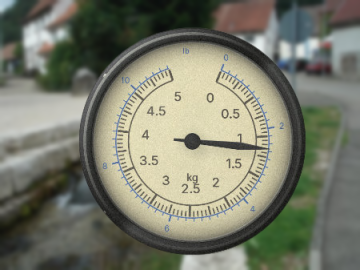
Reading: 1.15 kg
